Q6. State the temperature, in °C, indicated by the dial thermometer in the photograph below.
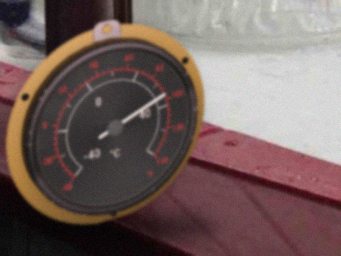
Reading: 35 °C
